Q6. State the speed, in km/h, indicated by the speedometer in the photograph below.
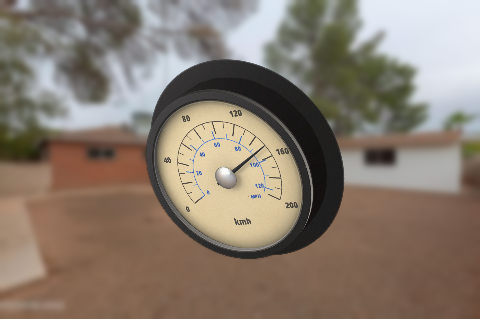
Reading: 150 km/h
